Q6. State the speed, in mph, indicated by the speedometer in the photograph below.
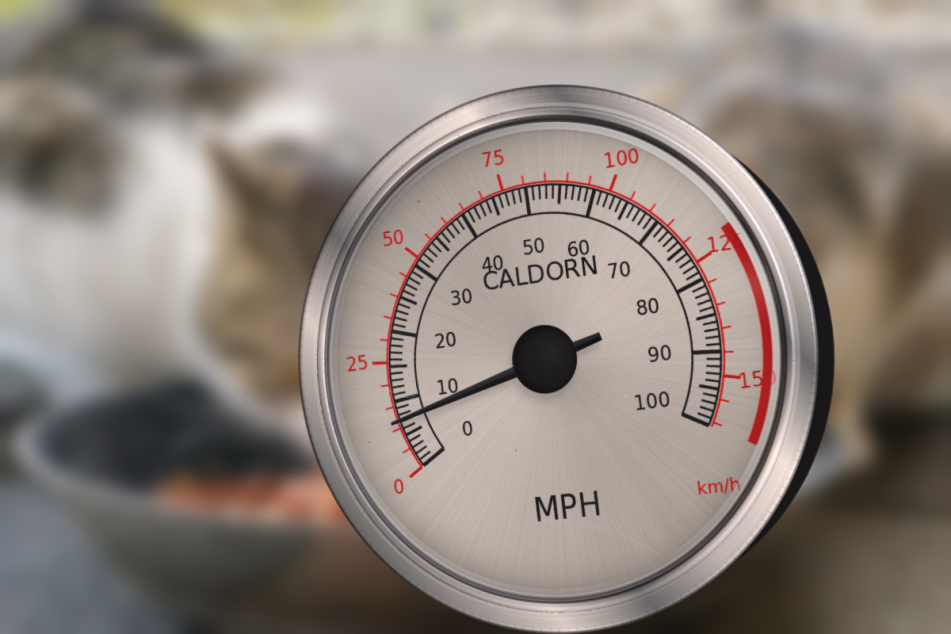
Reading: 7 mph
